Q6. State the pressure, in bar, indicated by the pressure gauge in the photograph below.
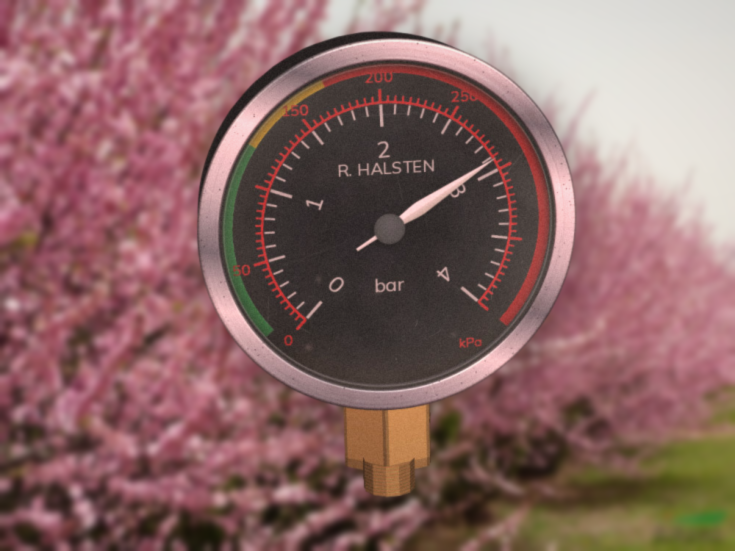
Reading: 2.9 bar
